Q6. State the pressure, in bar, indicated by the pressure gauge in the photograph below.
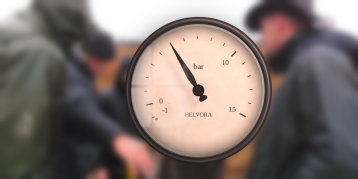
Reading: 5 bar
